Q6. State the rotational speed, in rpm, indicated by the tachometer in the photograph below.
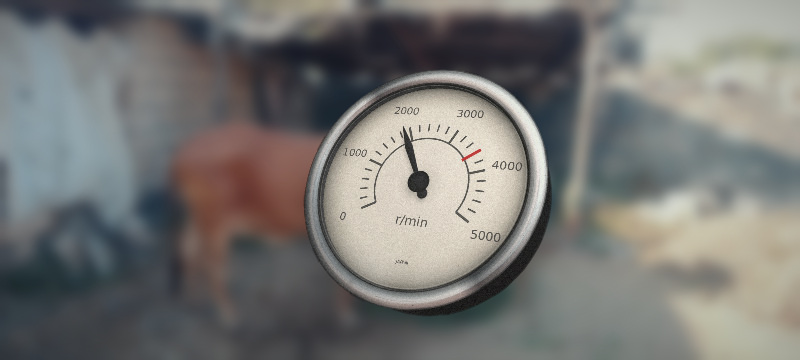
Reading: 1900 rpm
